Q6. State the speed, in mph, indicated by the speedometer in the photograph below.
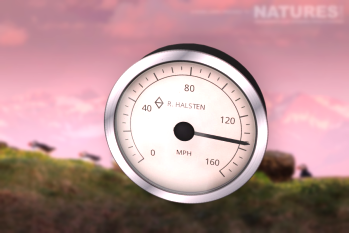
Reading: 135 mph
